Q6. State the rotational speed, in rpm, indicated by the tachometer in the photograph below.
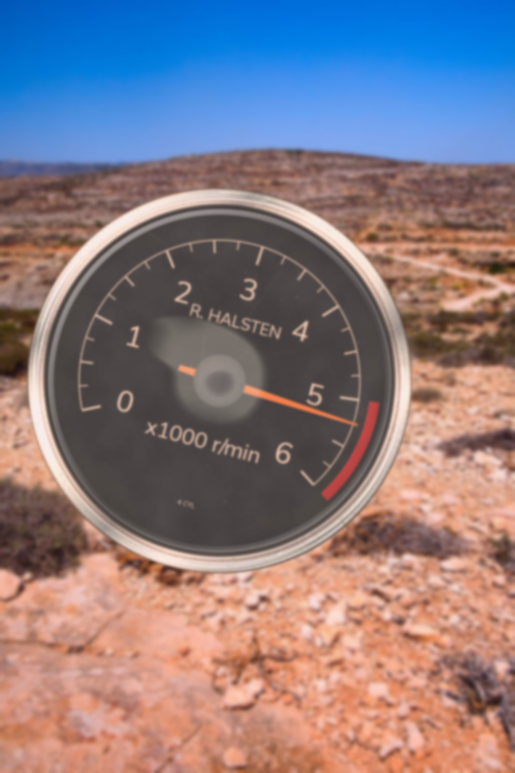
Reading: 5250 rpm
